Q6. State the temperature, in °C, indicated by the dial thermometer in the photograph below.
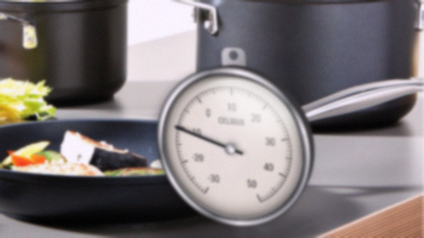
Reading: -10 °C
